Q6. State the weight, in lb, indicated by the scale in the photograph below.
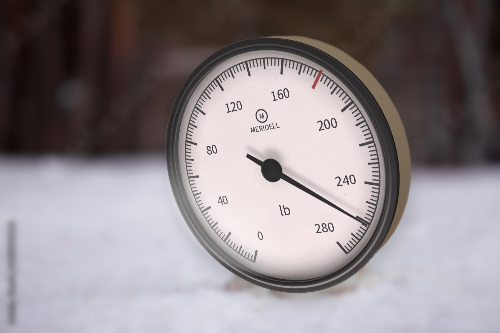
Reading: 260 lb
